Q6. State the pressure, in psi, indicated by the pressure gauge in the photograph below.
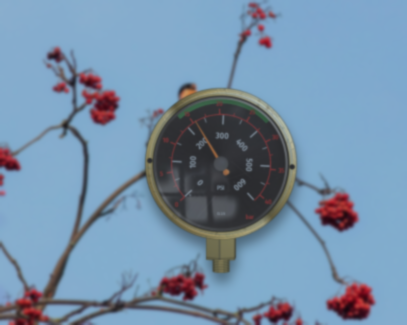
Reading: 225 psi
